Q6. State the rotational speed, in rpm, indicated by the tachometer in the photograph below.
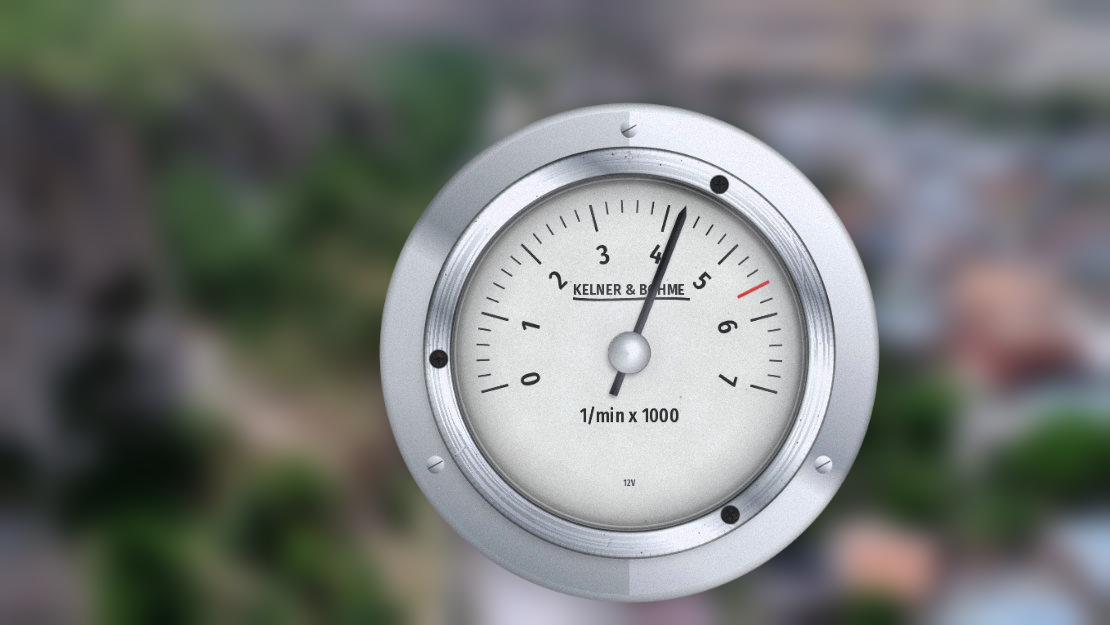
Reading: 4200 rpm
